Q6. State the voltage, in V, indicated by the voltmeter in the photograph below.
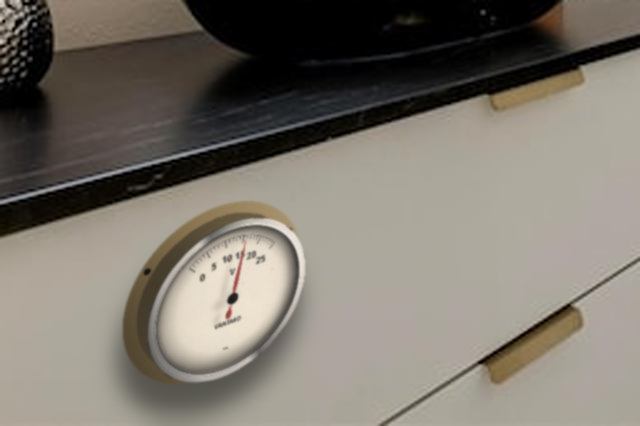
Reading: 15 V
